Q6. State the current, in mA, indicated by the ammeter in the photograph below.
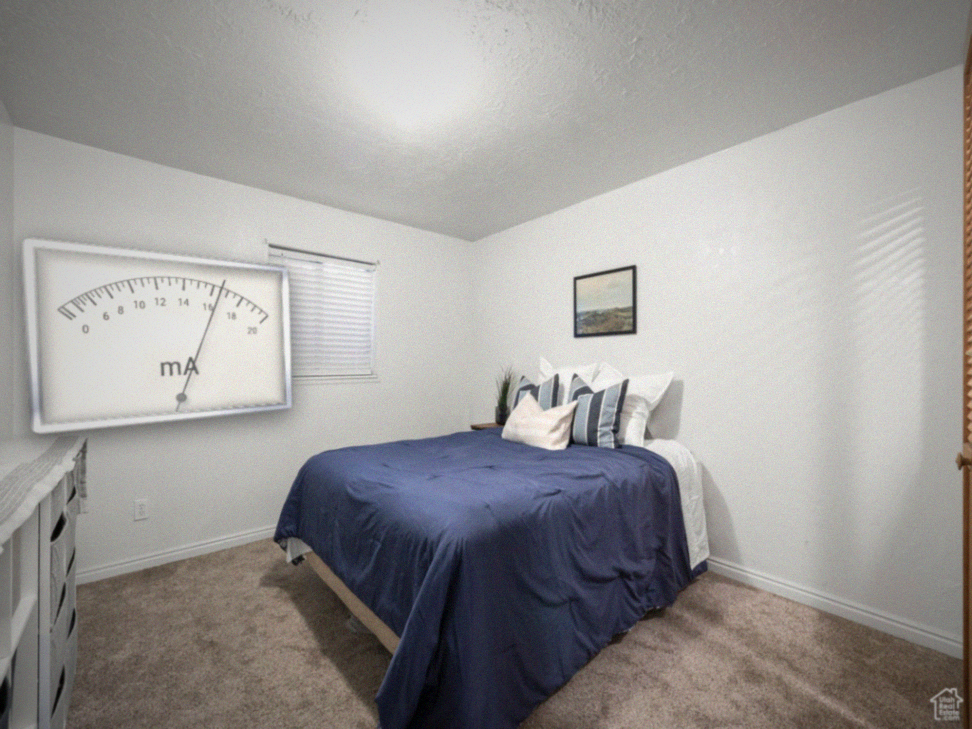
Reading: 16.5 mA
